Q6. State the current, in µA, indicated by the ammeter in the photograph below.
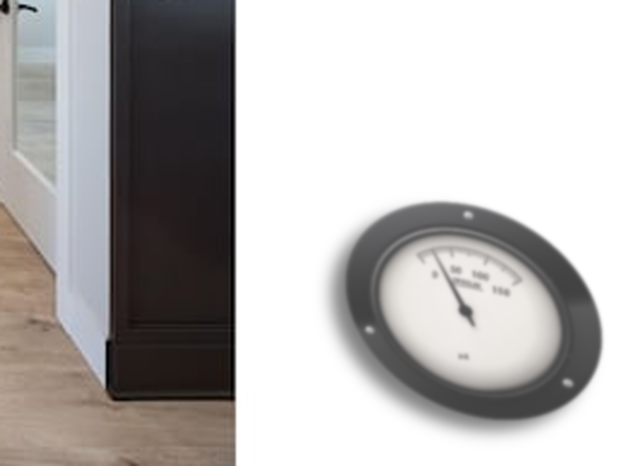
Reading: 25 µA
